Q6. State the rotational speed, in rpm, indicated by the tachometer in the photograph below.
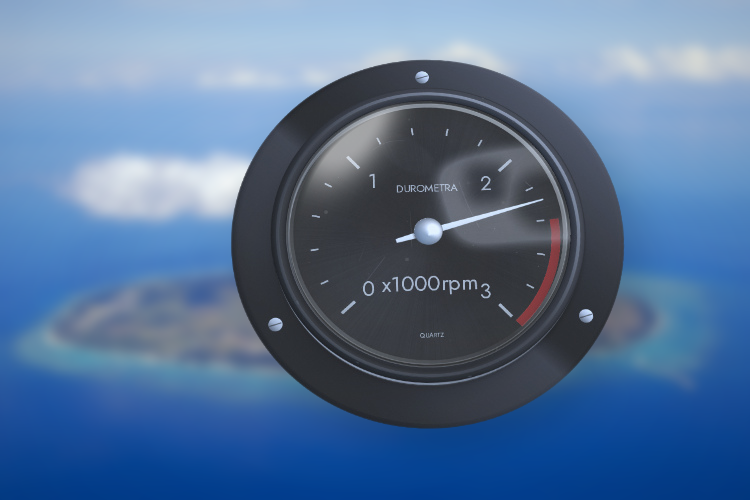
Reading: 2300 rpm
